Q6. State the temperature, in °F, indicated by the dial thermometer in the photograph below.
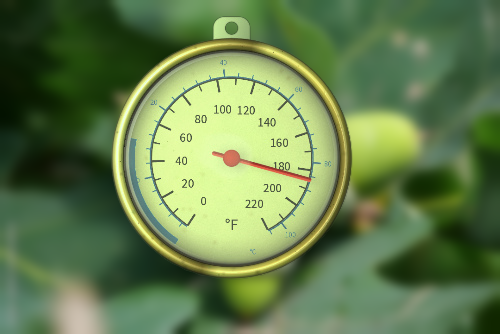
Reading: 185 °F
